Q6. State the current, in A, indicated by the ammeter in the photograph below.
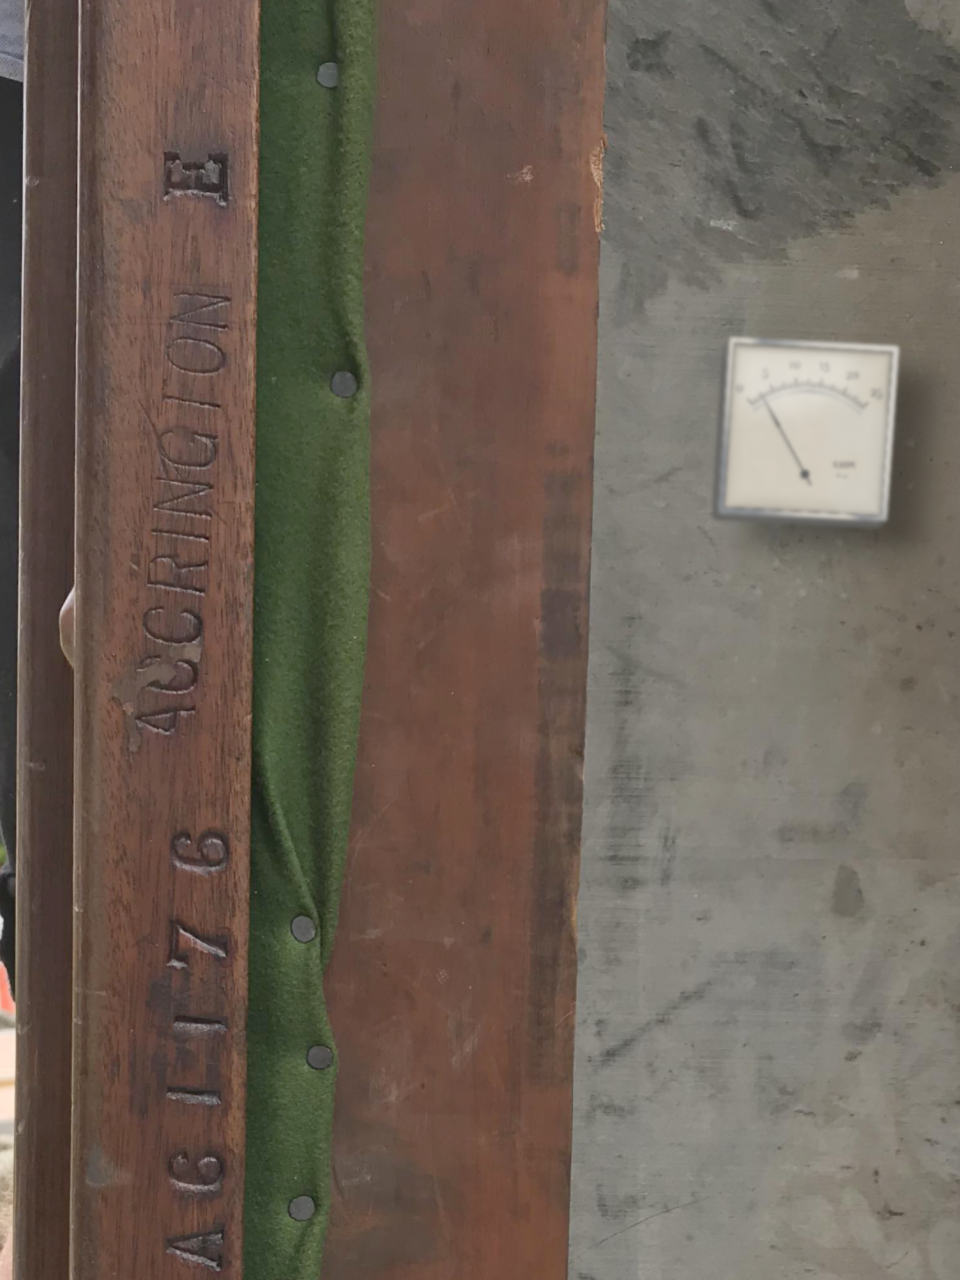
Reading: 2.5 A
